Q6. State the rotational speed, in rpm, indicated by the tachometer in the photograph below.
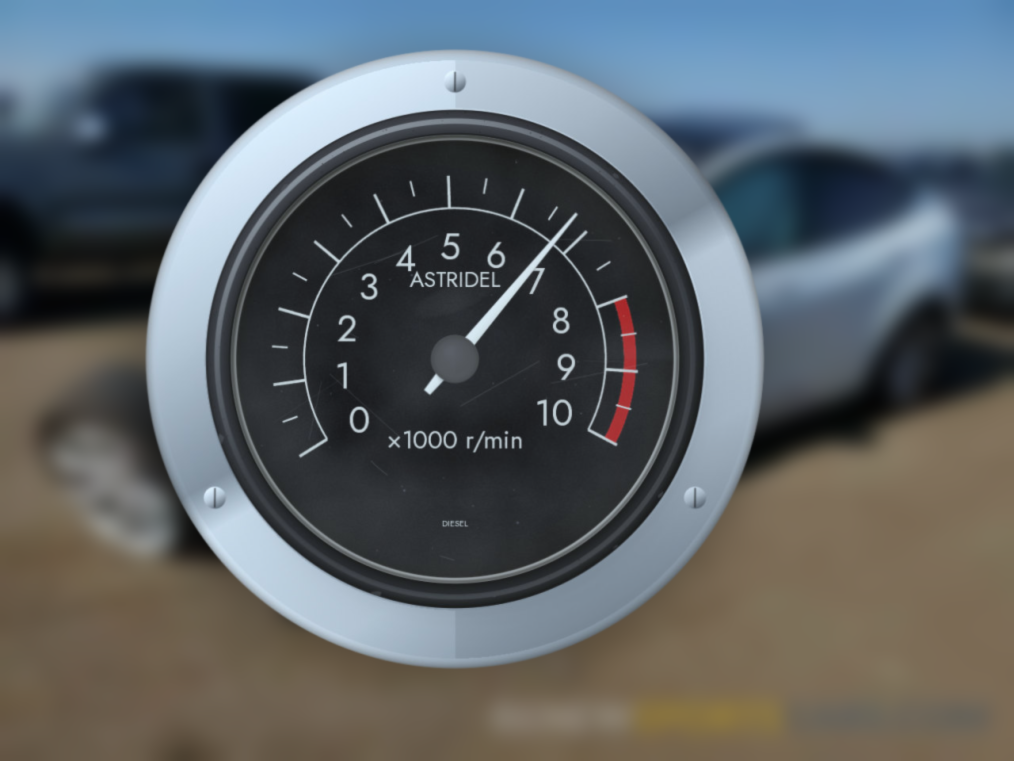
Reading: 6750 rpm
